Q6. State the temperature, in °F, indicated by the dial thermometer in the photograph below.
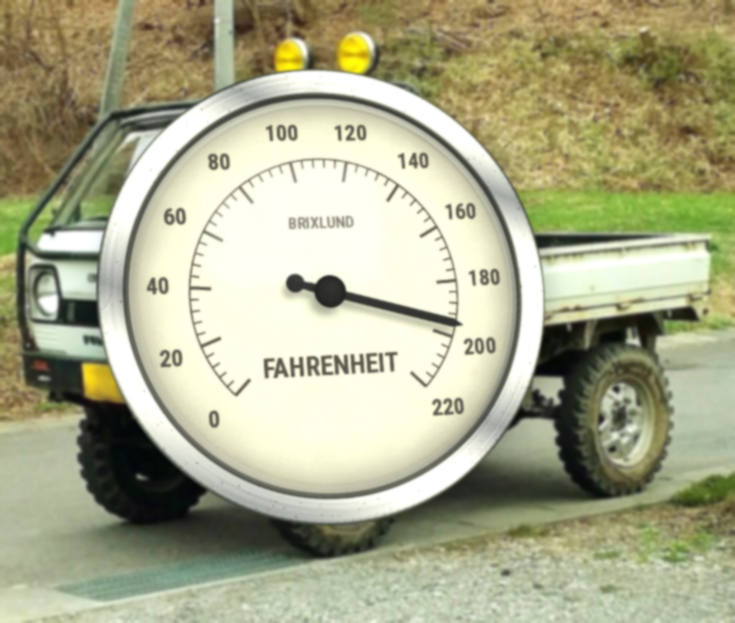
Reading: 196 °F
